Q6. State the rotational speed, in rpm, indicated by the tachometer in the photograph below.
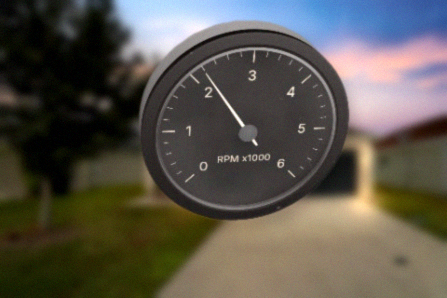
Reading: 2200 rpm
